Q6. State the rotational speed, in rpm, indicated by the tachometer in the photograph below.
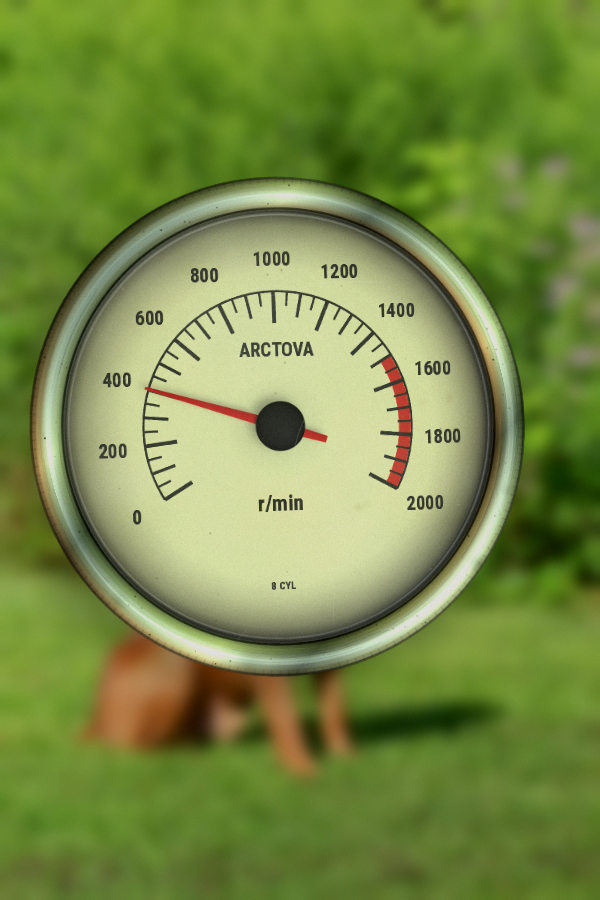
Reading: 400 rpm
